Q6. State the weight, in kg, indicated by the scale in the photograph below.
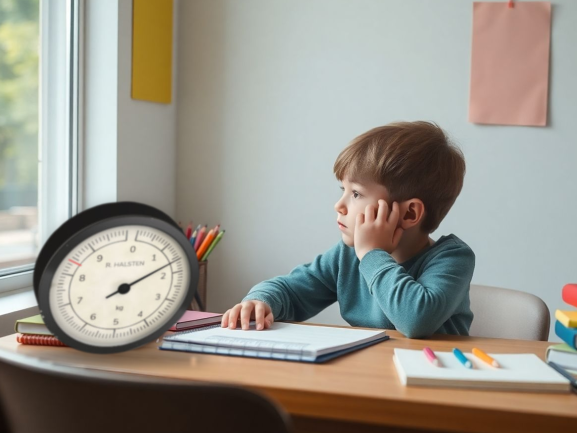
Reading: 1.5 kg
